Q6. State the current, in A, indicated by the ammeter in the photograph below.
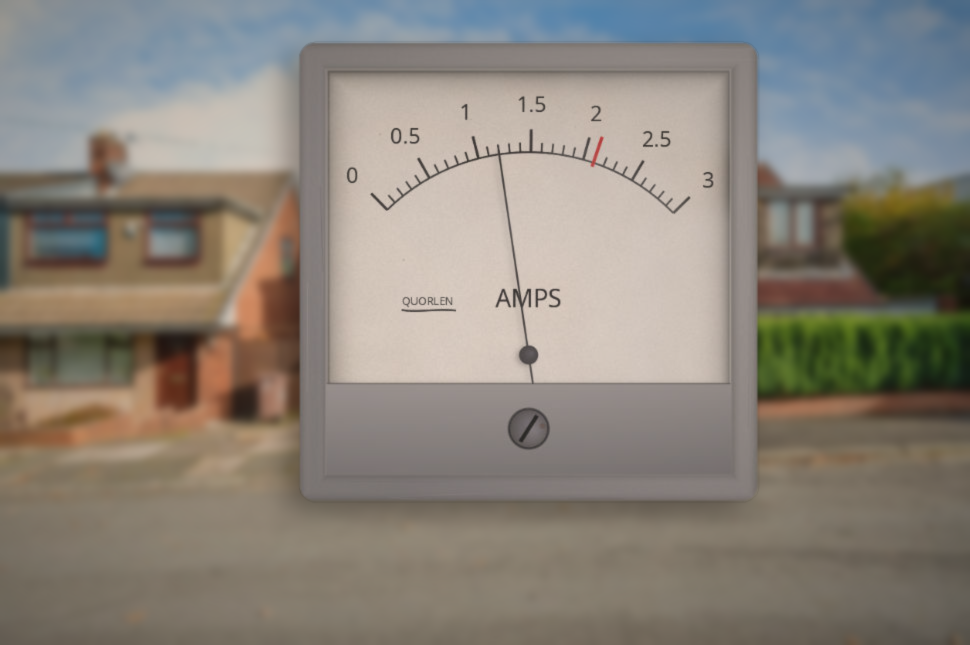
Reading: 1.2 A
